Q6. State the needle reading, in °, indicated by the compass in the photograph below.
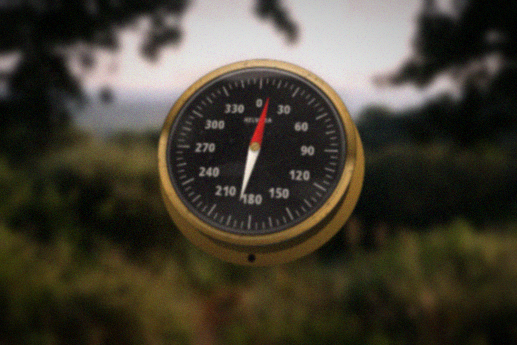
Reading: 10 °
